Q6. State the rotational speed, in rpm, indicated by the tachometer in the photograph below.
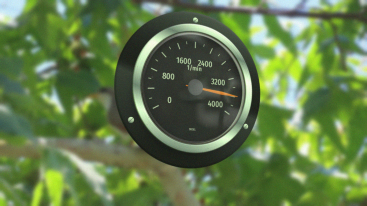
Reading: 3600 rpm
